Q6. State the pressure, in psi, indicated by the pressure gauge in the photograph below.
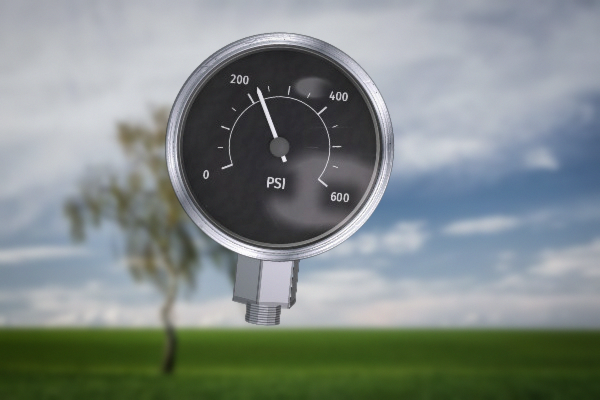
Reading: 225 psi
